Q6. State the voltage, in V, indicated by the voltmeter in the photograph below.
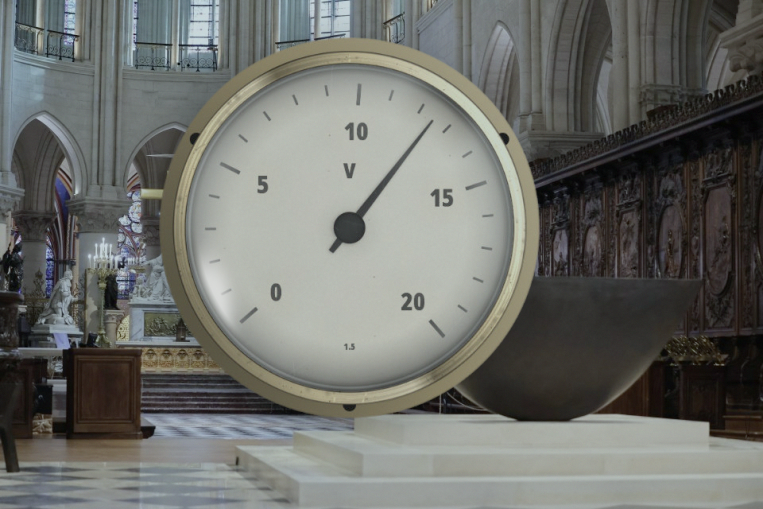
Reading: 12.5 V
